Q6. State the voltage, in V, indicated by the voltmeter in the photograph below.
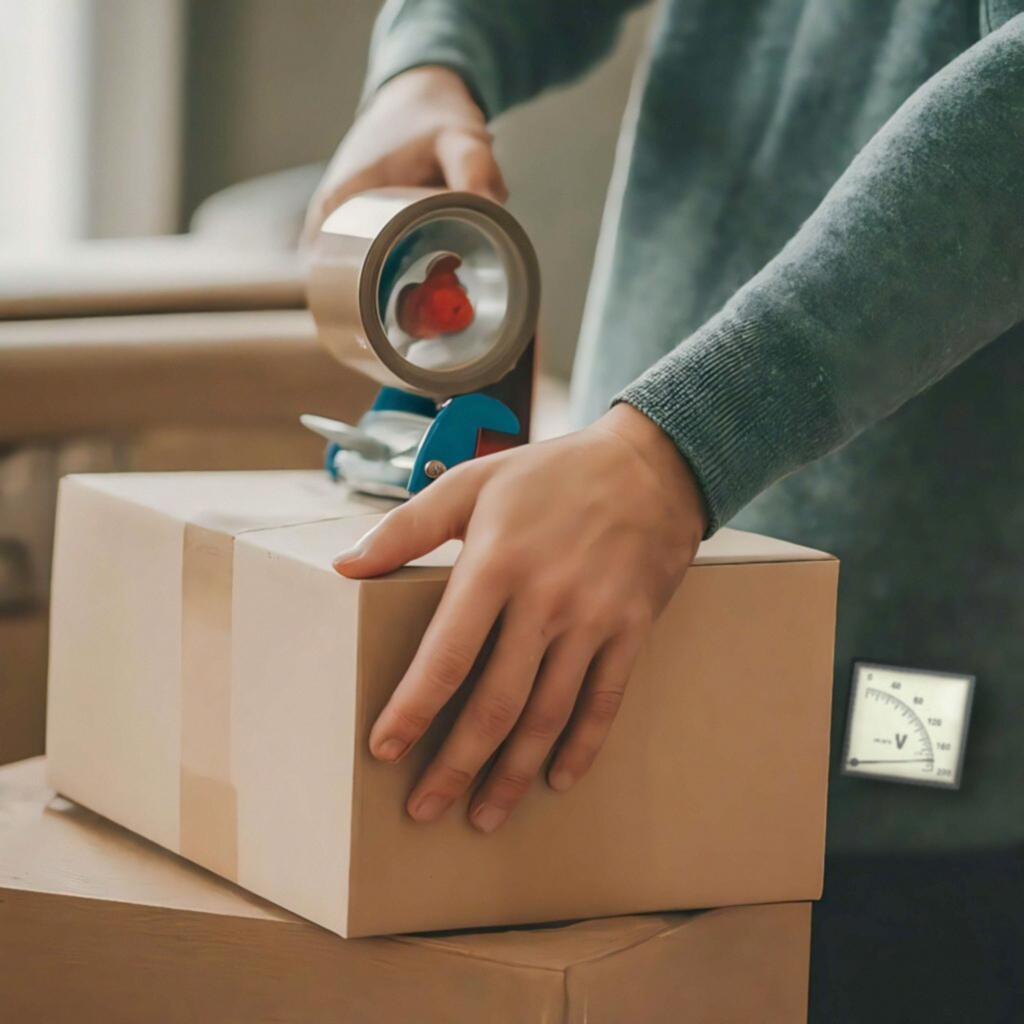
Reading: 180 V
